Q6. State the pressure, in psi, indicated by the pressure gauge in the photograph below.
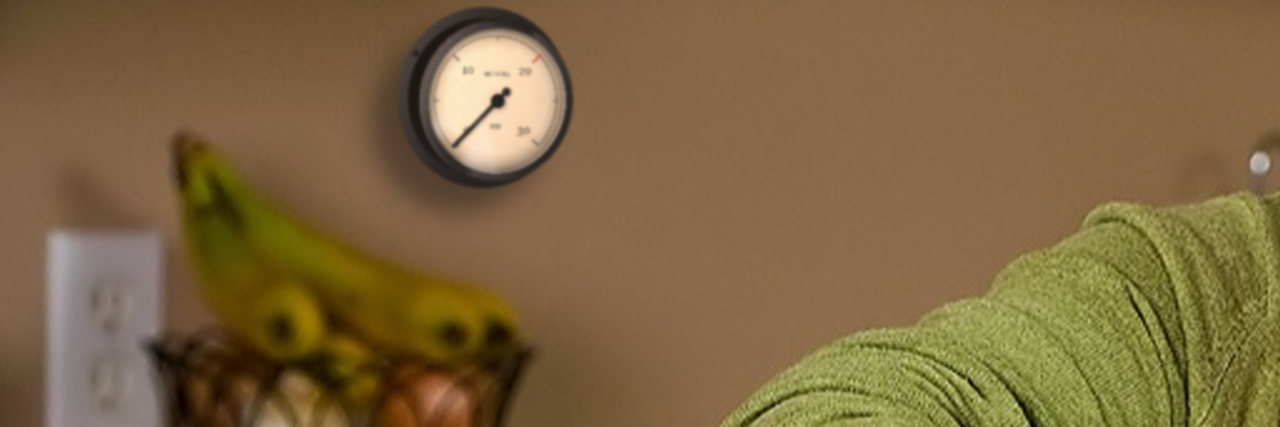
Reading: 0 psi
